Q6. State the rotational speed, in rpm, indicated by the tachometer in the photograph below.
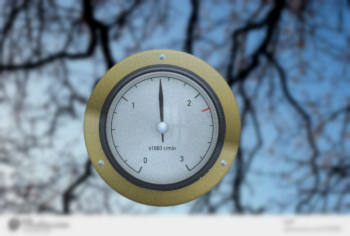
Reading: 1500 rpm
